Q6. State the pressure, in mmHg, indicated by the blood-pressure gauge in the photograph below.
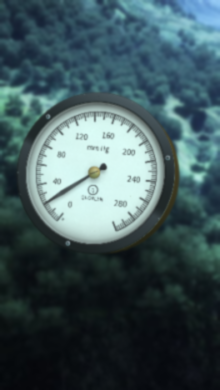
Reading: 20 mmHg
